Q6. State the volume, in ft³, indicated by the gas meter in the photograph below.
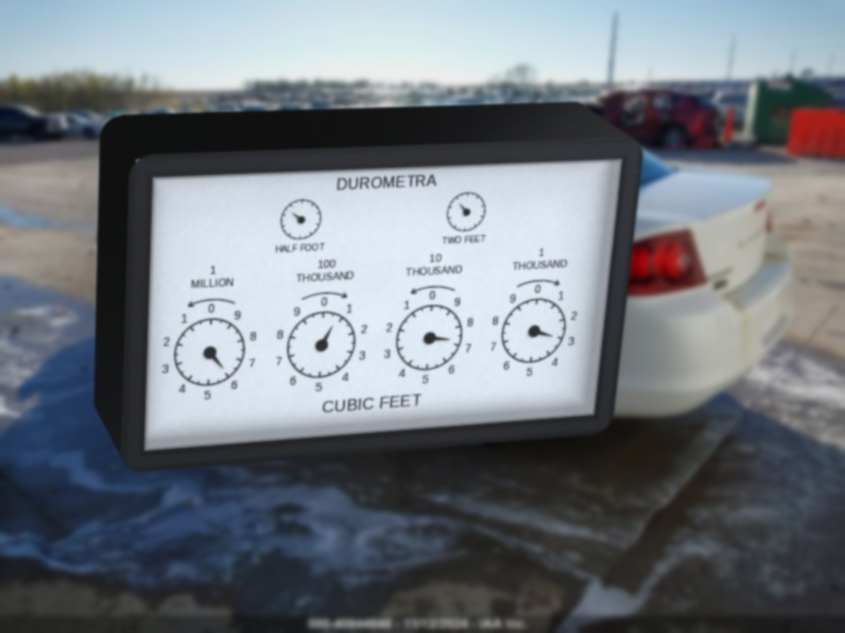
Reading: 607300 ft³
